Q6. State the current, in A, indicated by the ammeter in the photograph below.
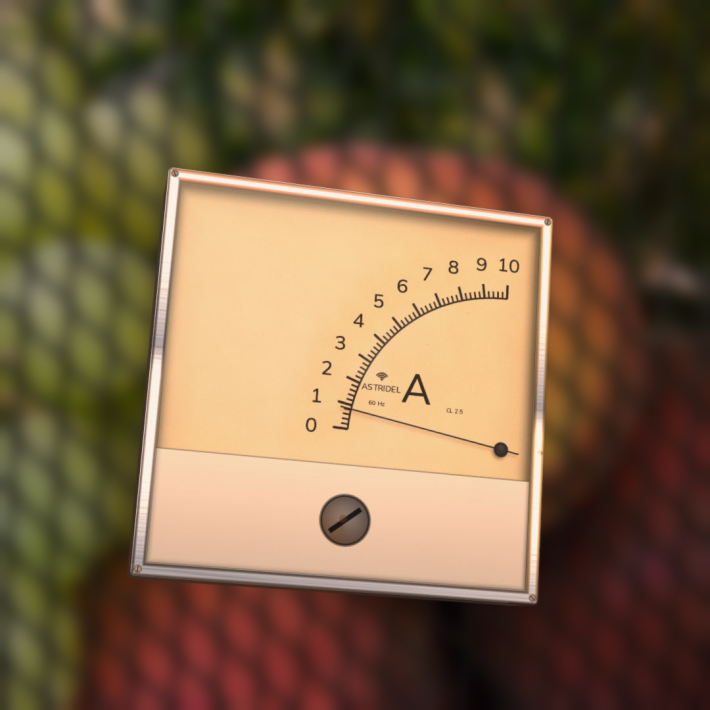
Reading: 0.8 A
